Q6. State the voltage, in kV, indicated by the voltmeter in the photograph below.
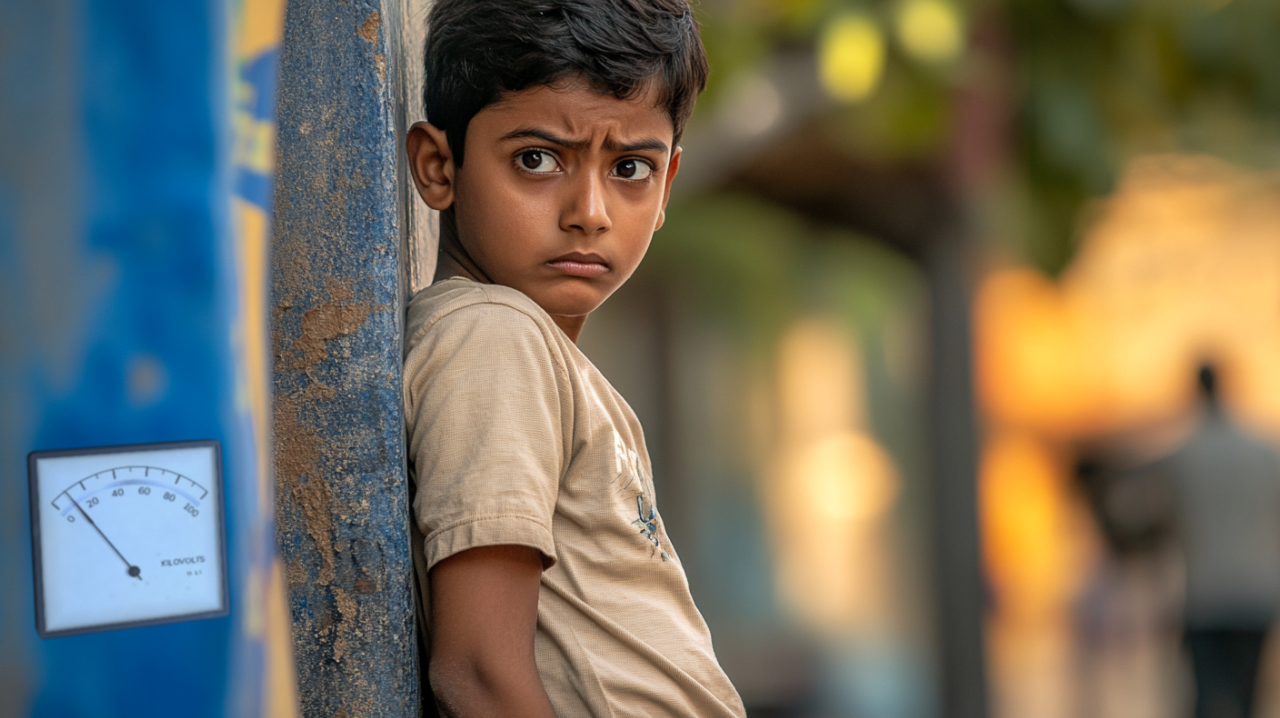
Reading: 10 kV
